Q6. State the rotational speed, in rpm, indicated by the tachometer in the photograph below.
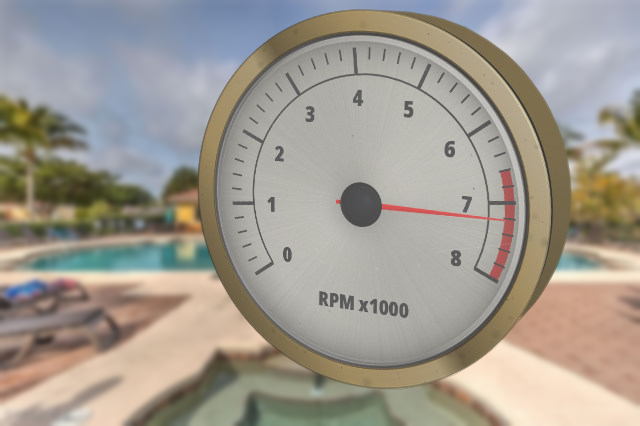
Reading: 7200 rpm
